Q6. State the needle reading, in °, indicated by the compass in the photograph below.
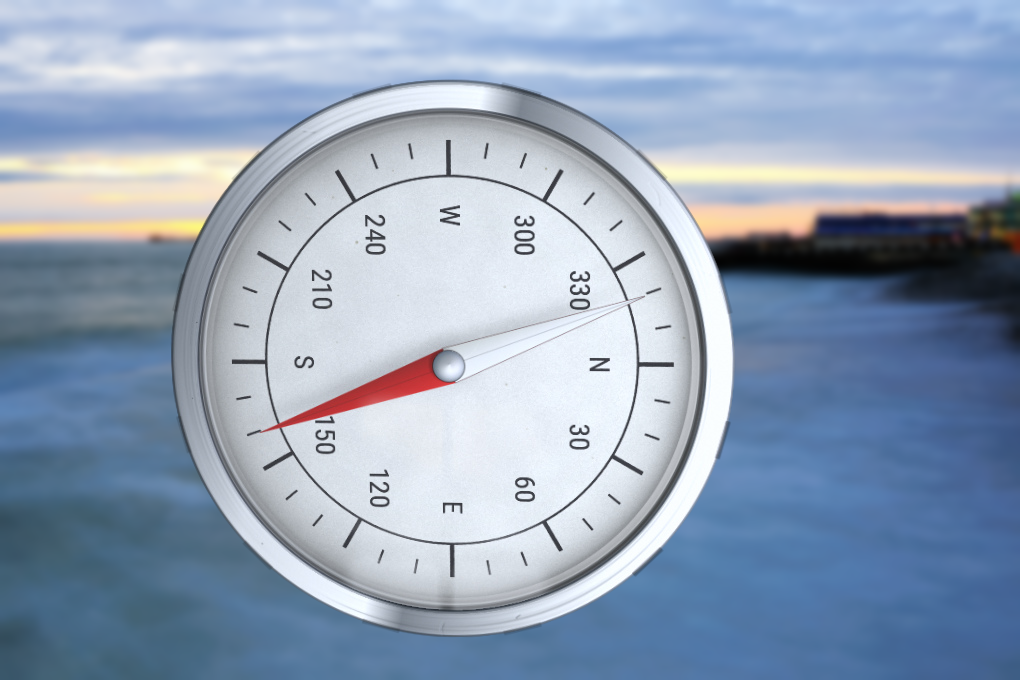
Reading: 160 °
